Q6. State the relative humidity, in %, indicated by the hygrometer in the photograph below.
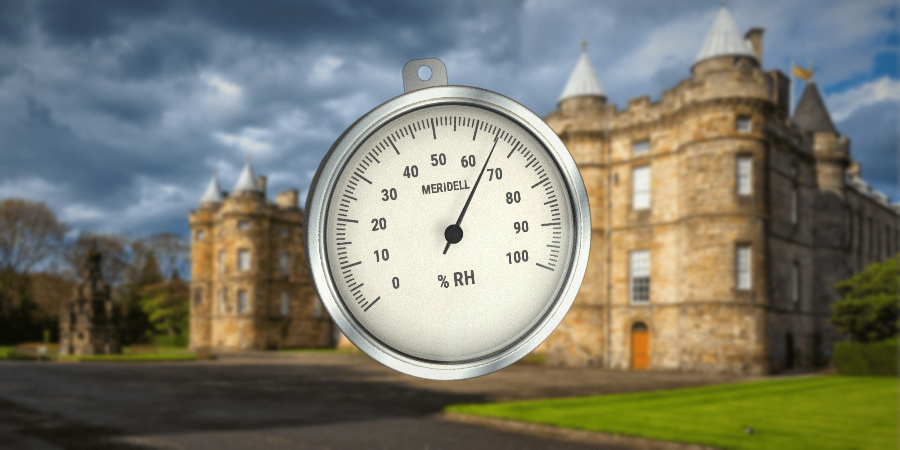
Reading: 65 %
